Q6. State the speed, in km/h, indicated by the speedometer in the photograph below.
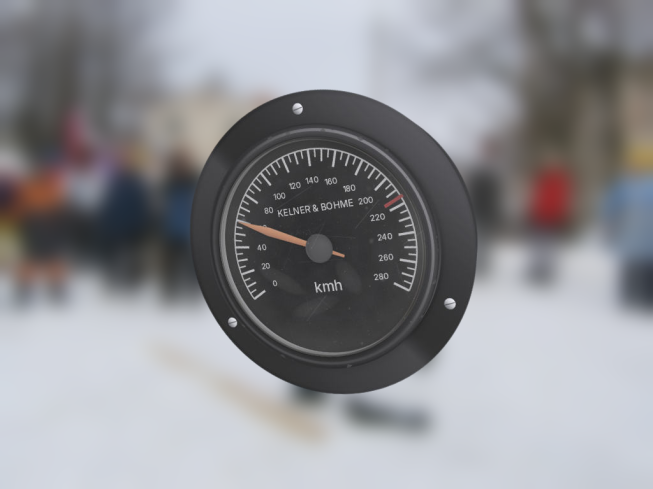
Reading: 60 km/h
